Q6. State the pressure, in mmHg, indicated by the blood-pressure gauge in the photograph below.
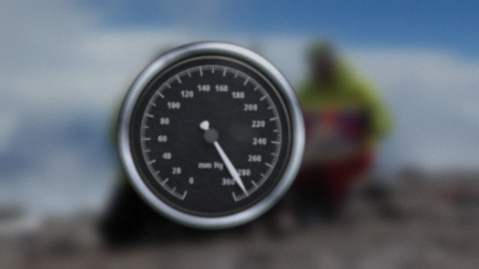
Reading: 290 mmHg
